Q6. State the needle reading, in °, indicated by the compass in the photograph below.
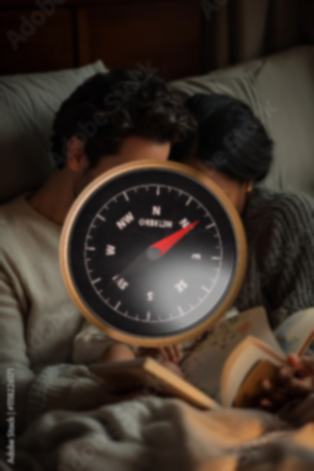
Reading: 50 °
